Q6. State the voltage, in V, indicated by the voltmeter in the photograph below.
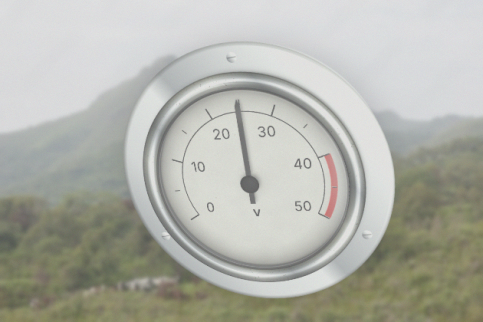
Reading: 25 V
